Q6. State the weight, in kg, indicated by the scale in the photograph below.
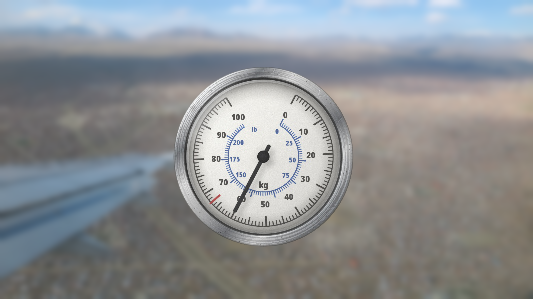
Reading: 60 kg
